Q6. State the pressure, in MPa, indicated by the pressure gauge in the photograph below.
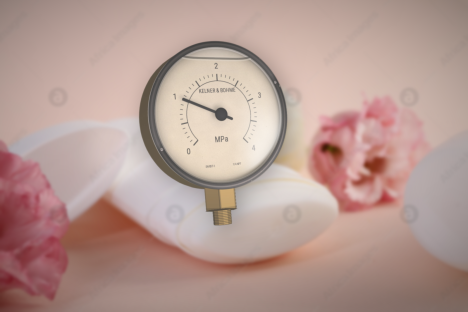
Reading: 1 MPa
